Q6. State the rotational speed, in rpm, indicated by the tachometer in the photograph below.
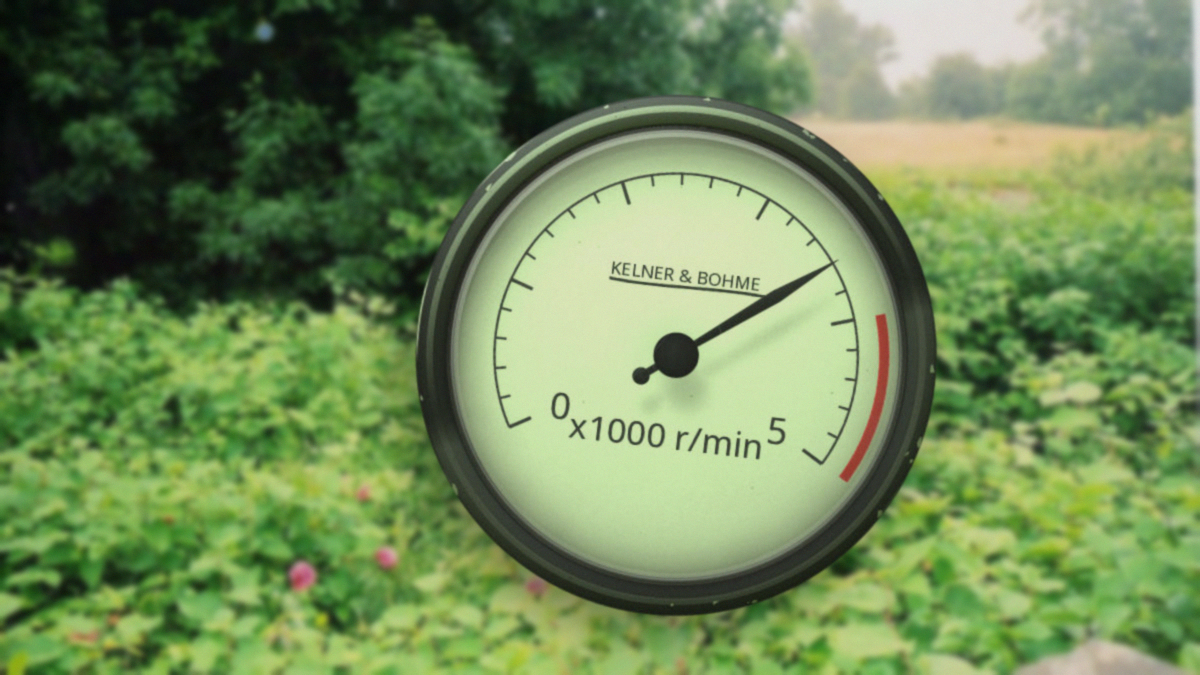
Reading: 3600 rpm
